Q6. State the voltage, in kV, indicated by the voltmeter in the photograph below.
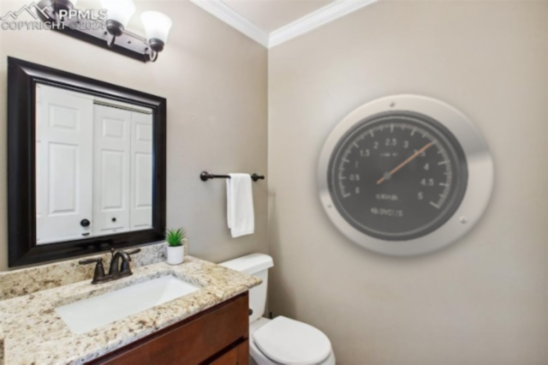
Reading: 3.5 kV
